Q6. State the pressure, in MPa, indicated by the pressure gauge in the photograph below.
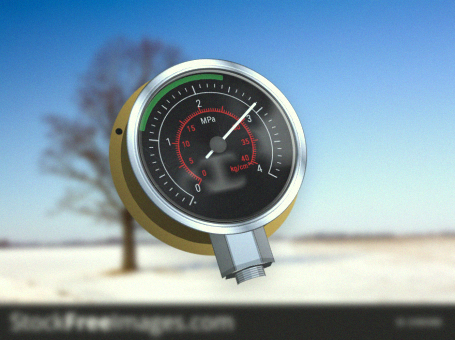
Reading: 2.9 MPa
